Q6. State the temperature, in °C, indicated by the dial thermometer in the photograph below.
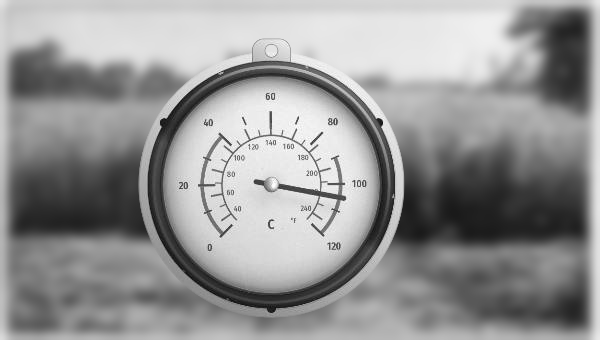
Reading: 105 °C
